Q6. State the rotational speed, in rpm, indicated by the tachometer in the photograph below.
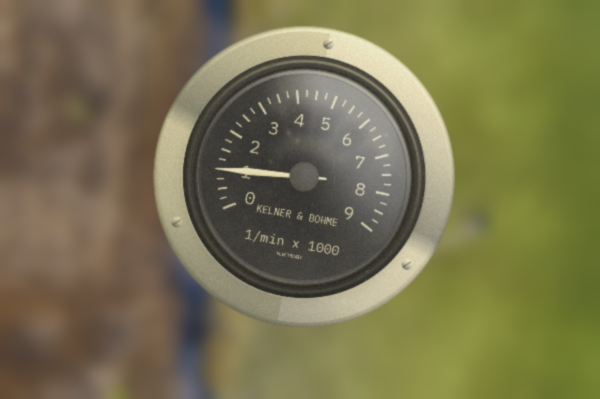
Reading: 1000 rpm
